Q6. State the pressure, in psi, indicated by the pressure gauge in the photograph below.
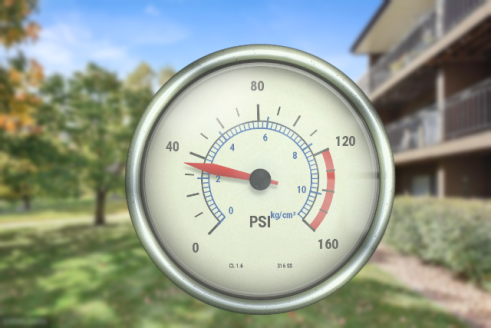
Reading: 35 psi
